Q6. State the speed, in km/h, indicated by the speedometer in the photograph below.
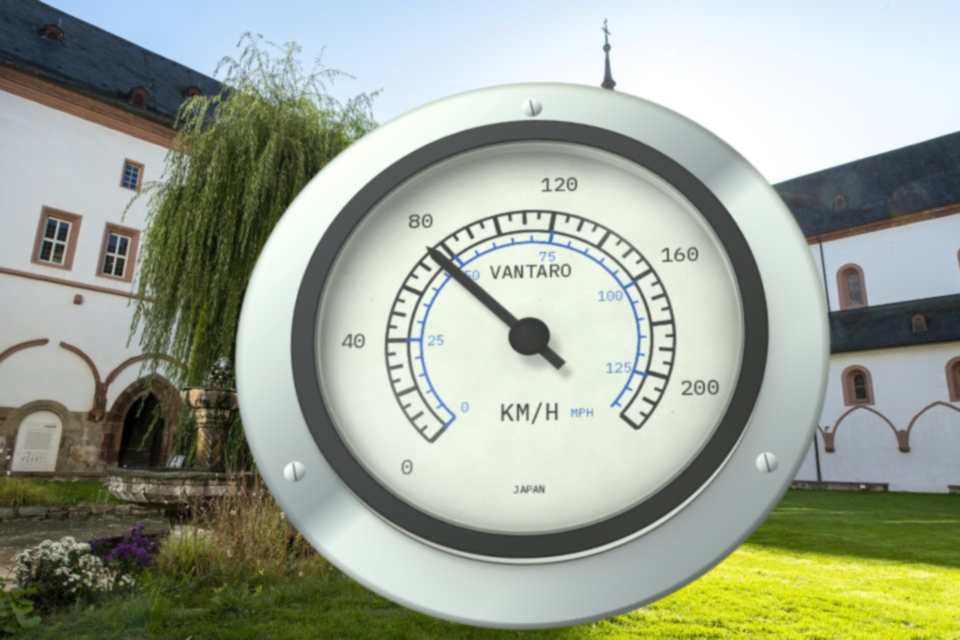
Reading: 75 km/h
